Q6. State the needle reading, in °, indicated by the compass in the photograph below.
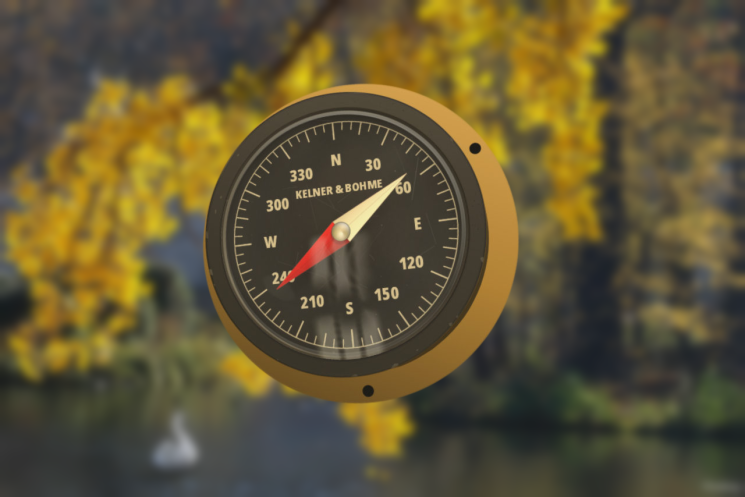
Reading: 235 °
